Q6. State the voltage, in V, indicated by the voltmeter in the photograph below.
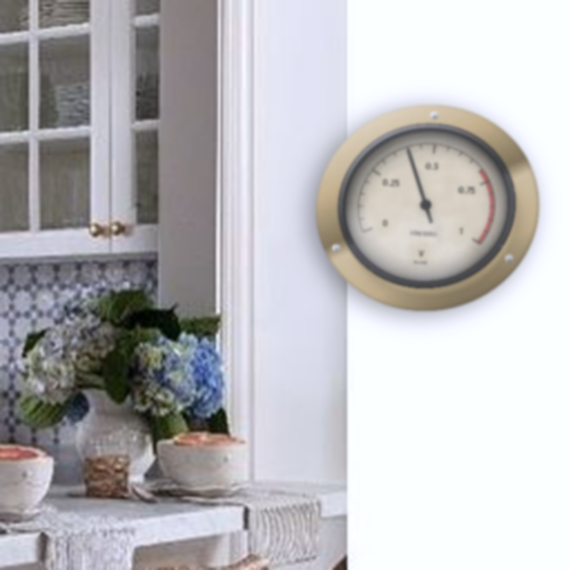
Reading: 0.4 V
